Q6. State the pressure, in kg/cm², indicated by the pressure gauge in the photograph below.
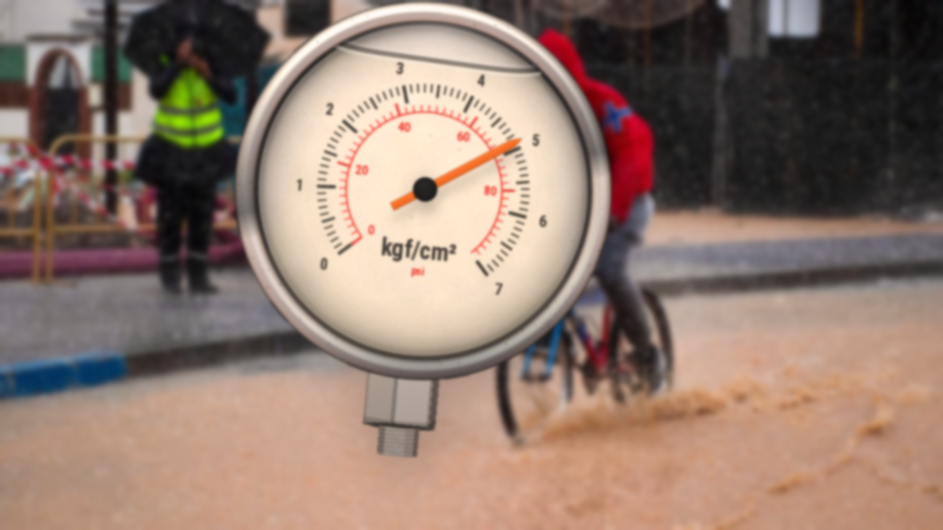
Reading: 4.9 kg/cm²
